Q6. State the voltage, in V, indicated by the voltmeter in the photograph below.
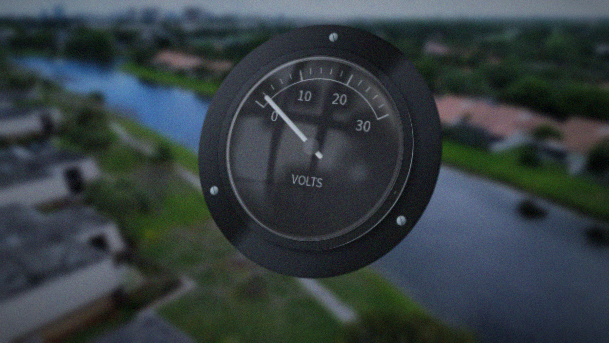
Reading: 2 V
